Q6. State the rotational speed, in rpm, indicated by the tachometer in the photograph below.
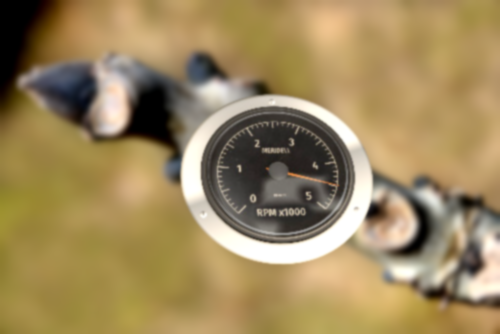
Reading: 4500 rpm
